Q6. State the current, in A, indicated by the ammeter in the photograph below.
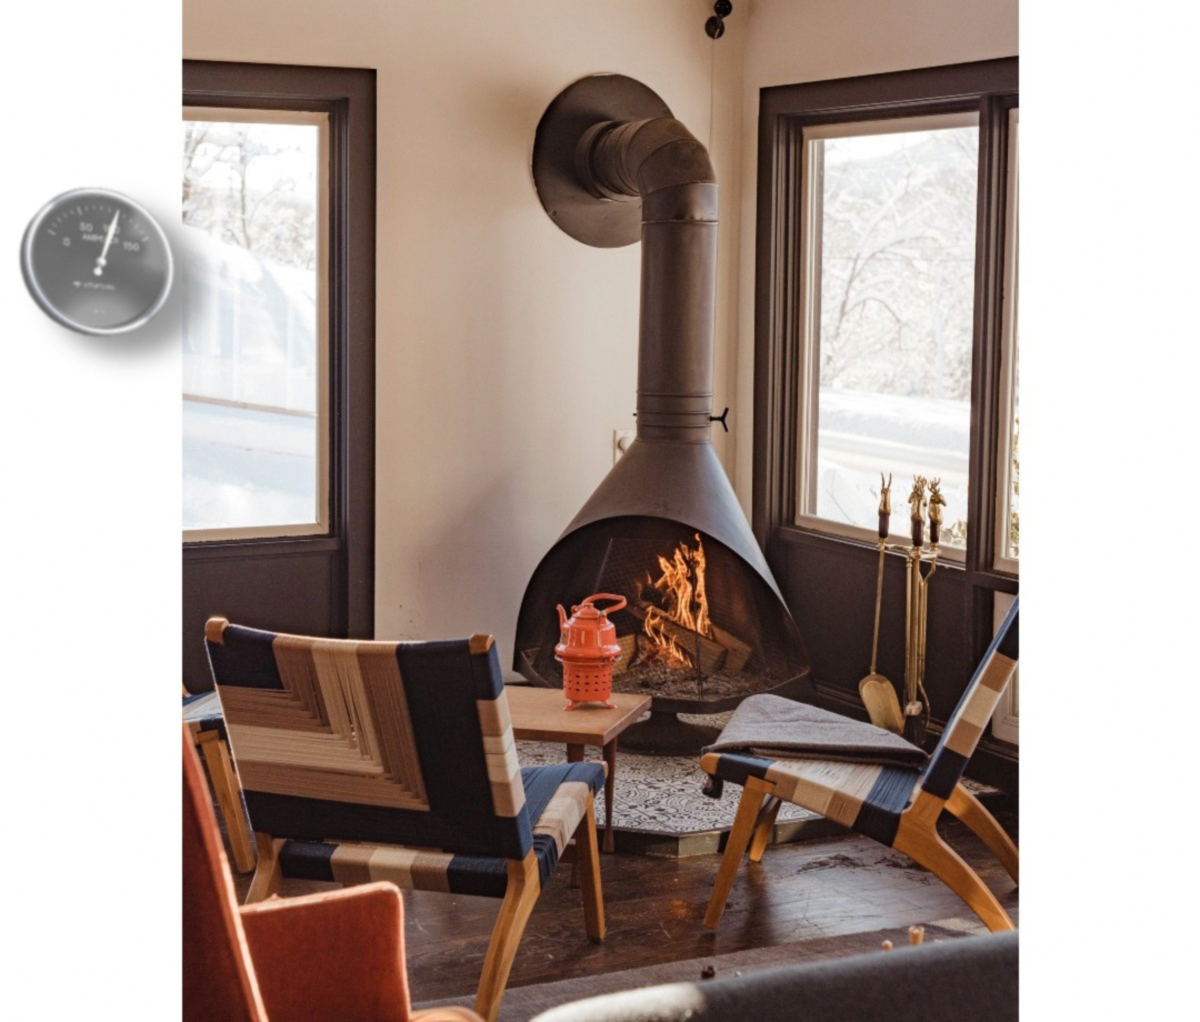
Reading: 100 A
